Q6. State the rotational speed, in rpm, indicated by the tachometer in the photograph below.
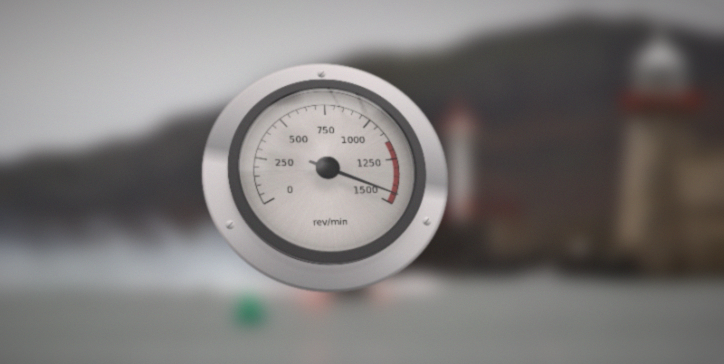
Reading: 1450 rpm
